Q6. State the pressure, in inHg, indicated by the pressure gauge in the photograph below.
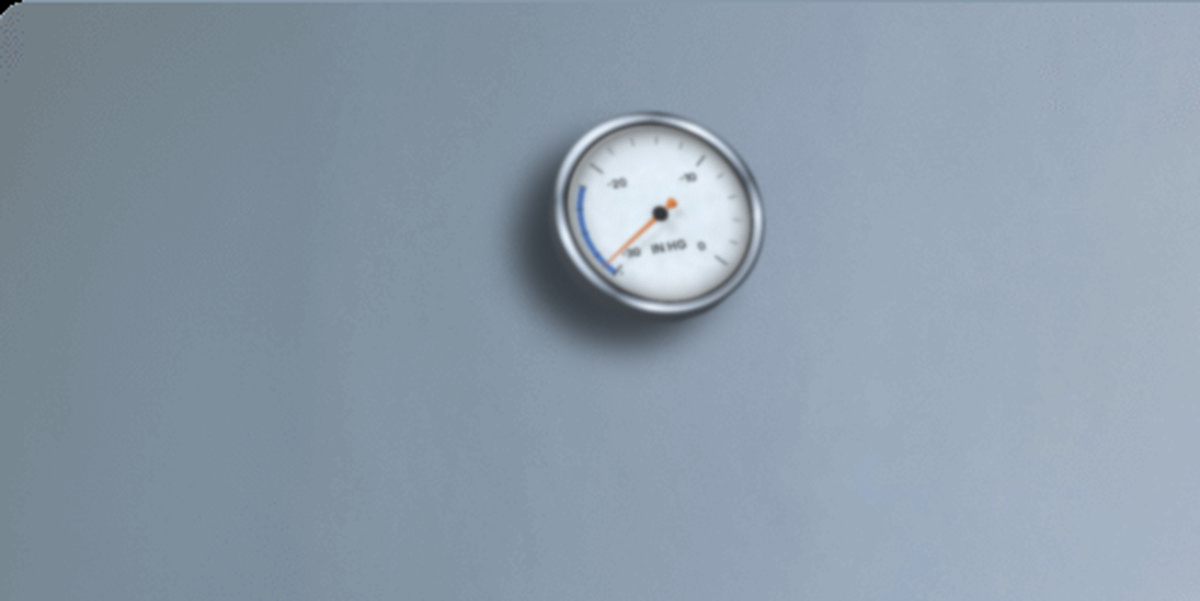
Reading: -29 inHg
